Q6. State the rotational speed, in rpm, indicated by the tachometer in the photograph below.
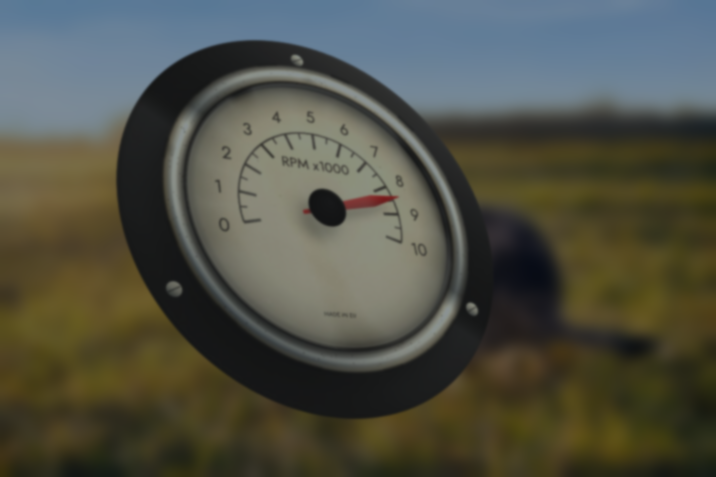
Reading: 8500 rpm
